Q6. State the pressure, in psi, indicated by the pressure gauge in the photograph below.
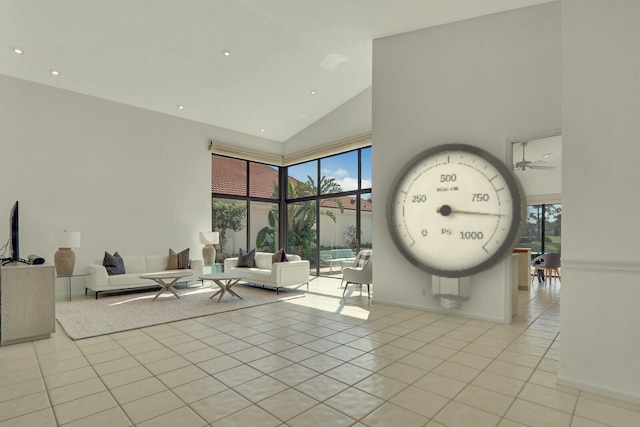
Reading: 850 psi
